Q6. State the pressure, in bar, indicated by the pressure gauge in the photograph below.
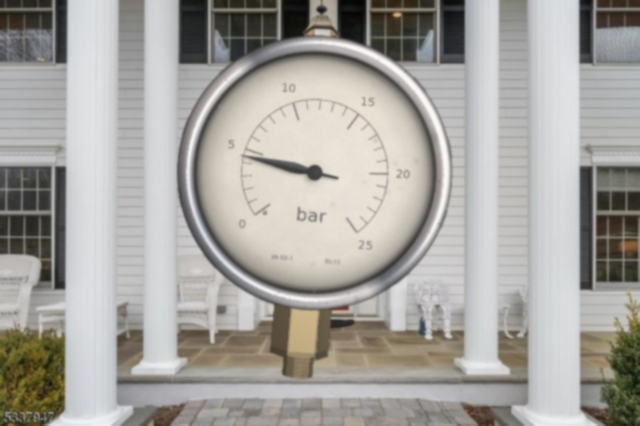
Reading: 4.5 bar
